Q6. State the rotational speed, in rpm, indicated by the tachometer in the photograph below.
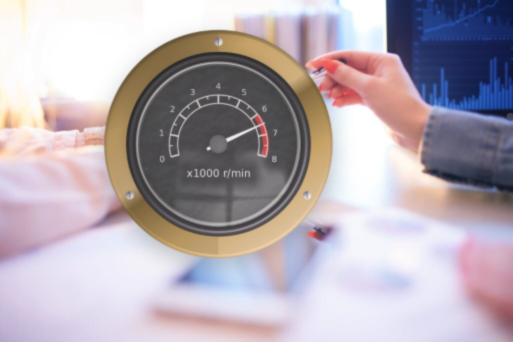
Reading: 6500 rpm
